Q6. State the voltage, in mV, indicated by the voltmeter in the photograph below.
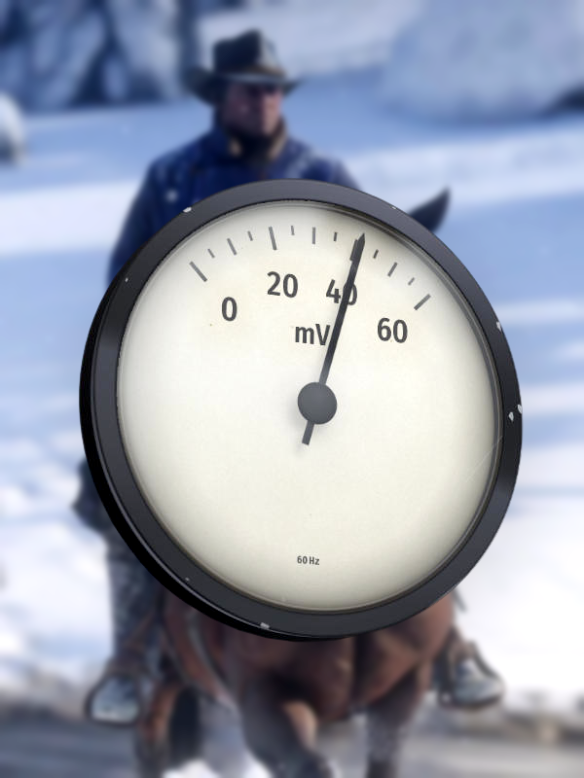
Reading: 40 mV
